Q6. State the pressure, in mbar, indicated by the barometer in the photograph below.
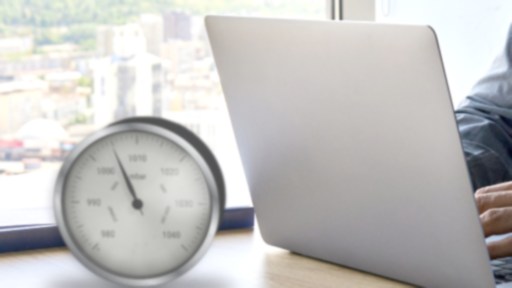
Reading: 1005 mbar
